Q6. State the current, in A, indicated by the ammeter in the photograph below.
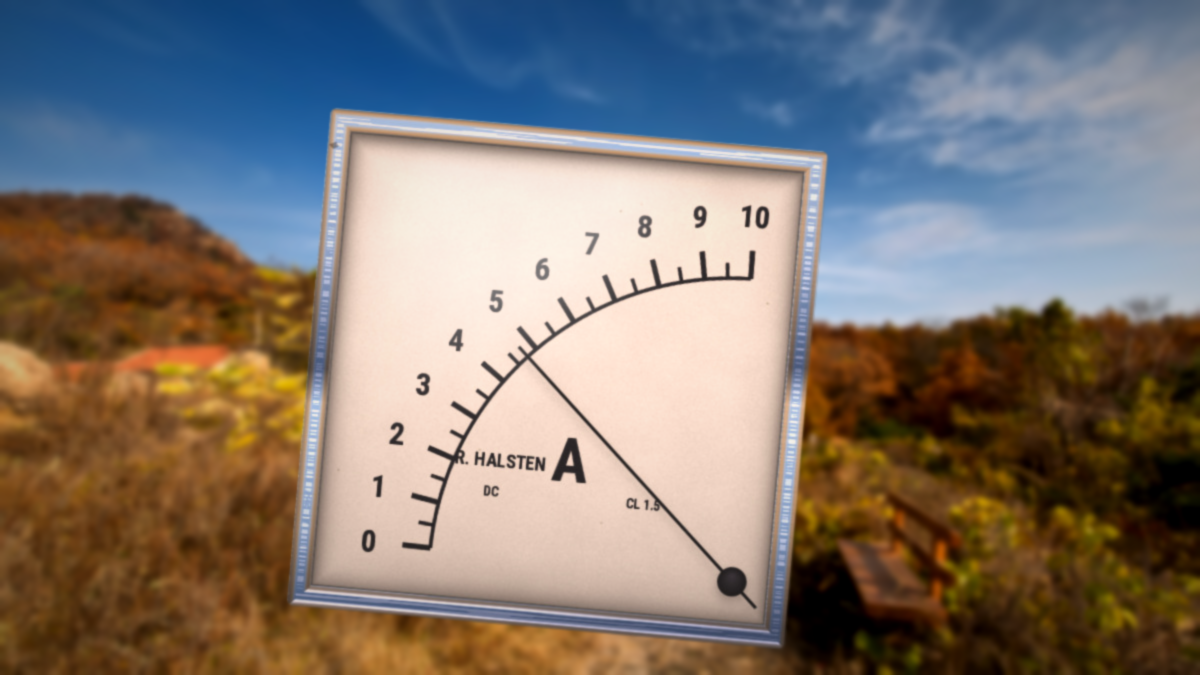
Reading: 4.75 A
